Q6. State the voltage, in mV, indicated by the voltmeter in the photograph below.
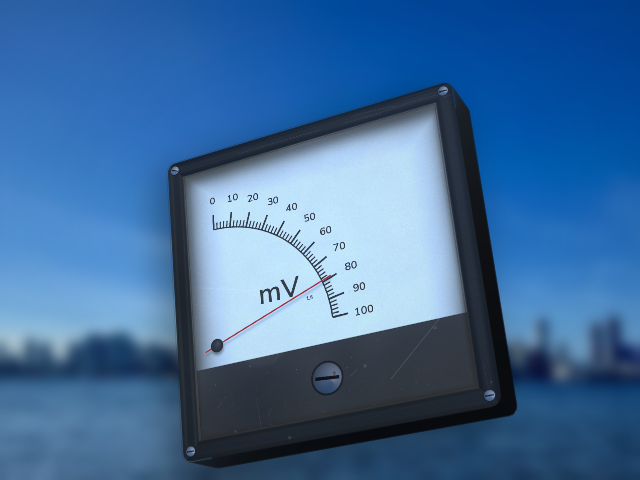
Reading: 80 mV
